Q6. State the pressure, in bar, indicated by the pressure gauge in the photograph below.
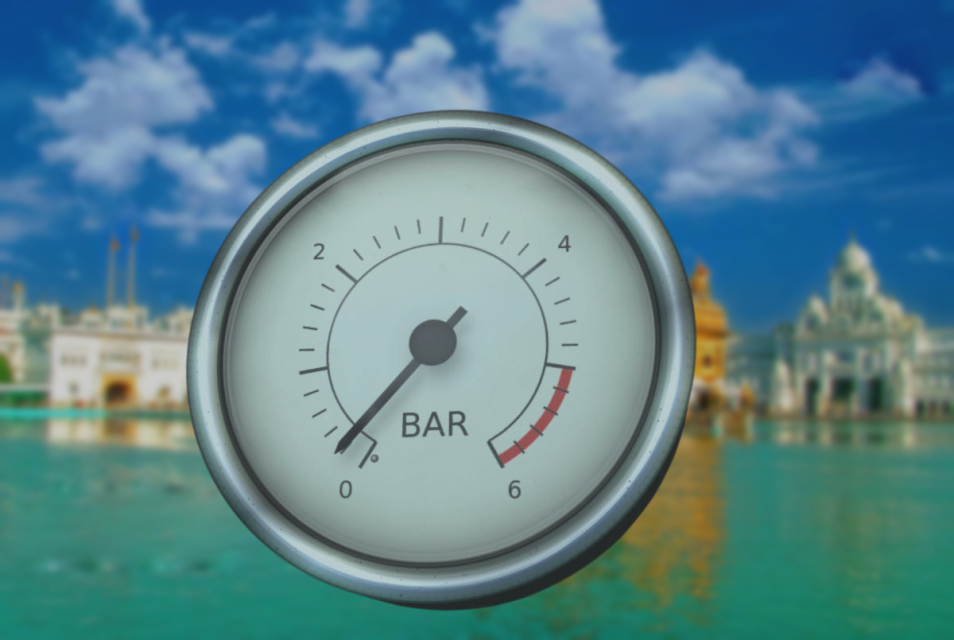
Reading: 0.2 bar
